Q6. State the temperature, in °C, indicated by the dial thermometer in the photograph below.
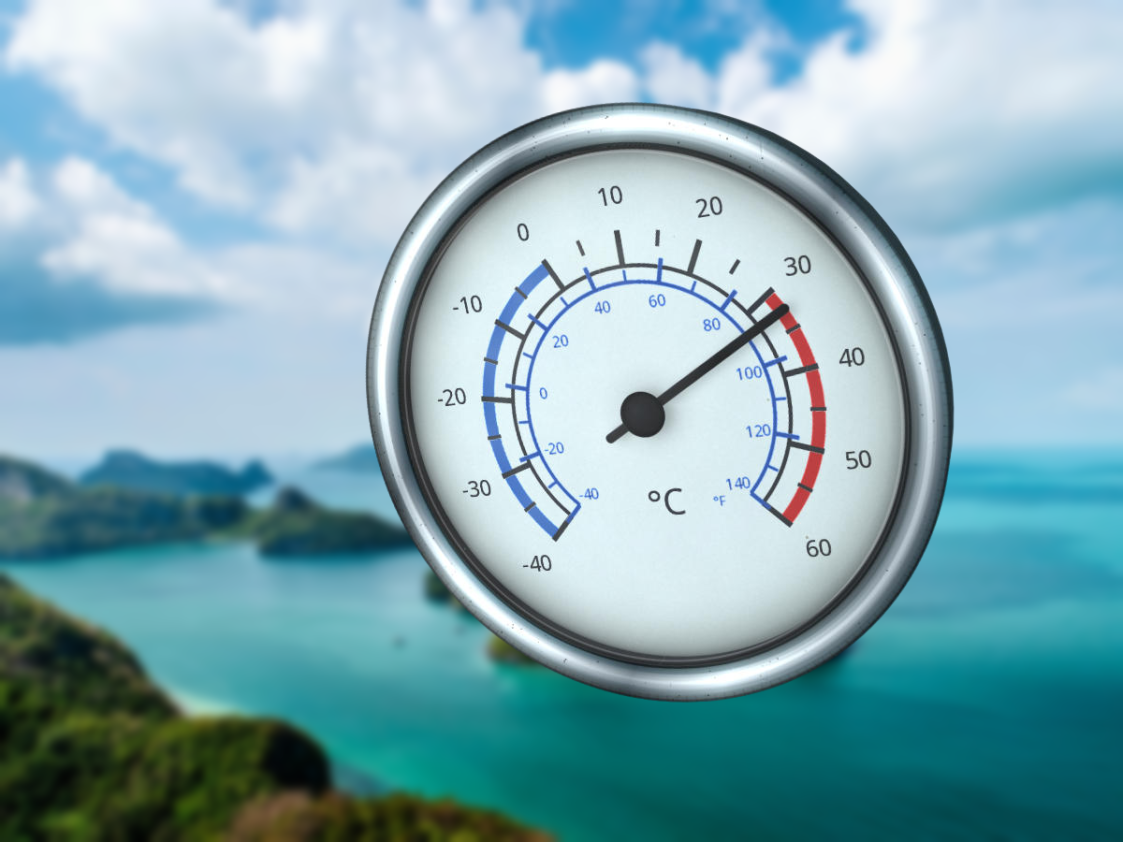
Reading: 32.5 °C
